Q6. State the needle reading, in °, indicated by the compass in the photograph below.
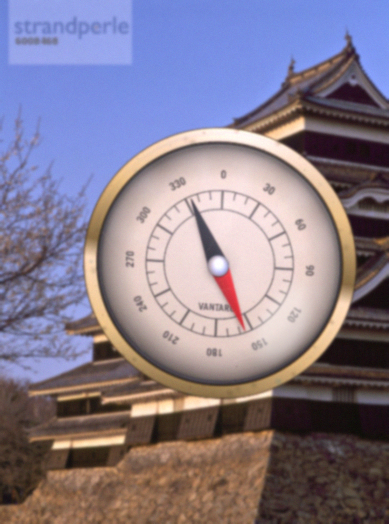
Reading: 155 °
